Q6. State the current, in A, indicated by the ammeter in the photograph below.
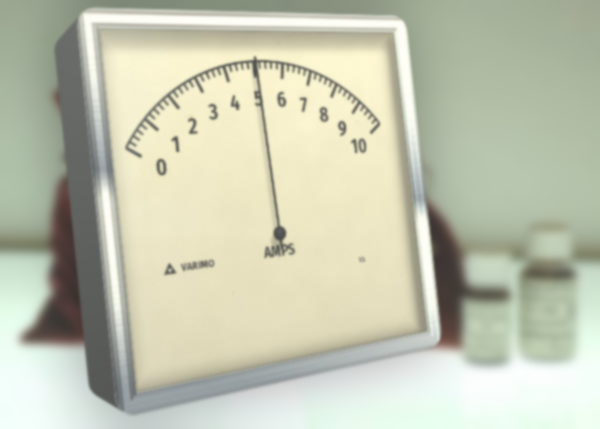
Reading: 5 A
